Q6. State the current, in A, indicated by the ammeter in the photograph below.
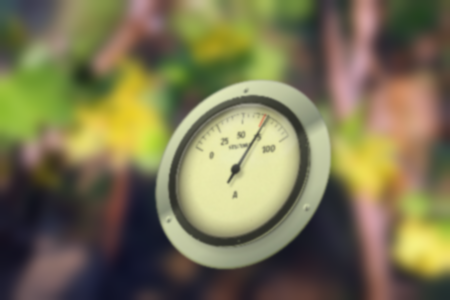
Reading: 75 A
